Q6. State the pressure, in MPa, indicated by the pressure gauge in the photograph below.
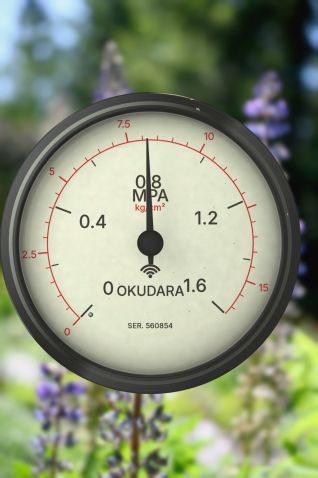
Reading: 0.8 MPa
